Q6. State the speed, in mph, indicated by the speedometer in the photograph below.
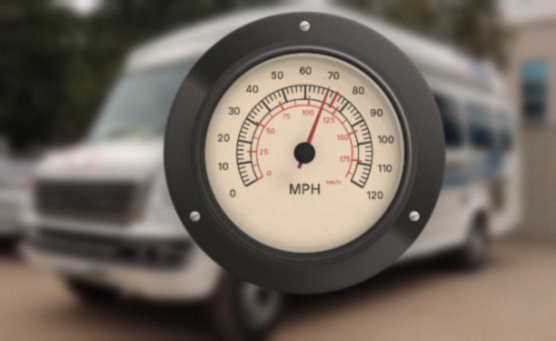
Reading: 70 mph
